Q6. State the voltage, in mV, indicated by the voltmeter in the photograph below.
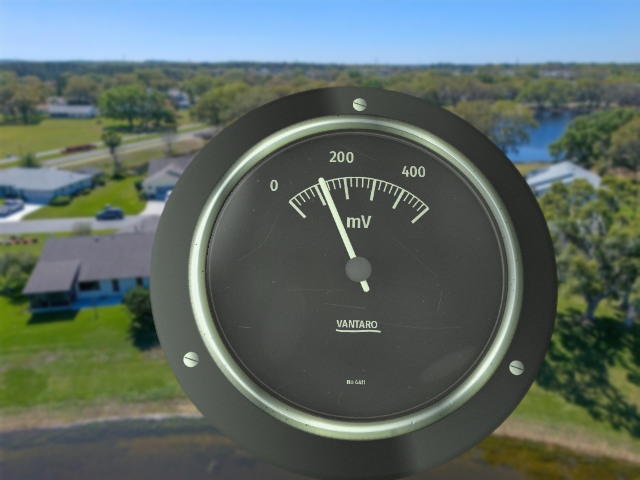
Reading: 120 mV
